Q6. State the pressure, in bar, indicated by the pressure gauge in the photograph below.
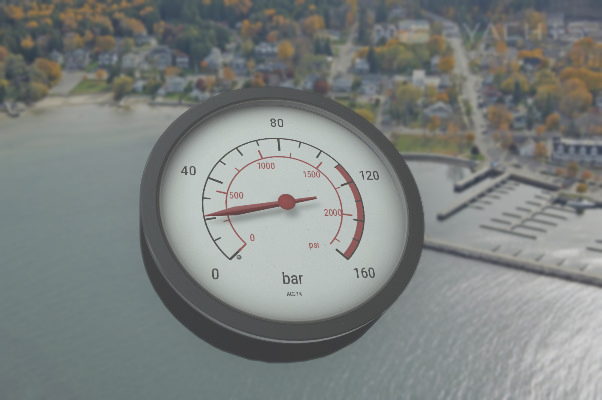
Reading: 20 bar
